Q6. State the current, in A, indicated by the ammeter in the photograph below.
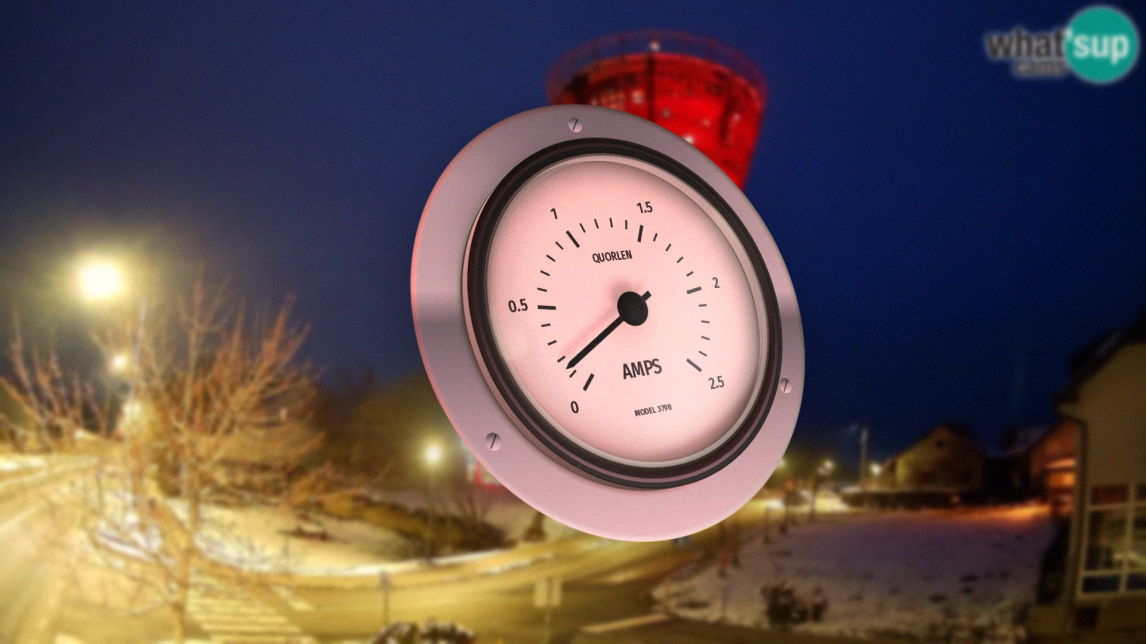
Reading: 0.15 A
